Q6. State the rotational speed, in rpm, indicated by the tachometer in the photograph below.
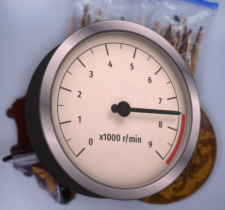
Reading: 7500 rpm
